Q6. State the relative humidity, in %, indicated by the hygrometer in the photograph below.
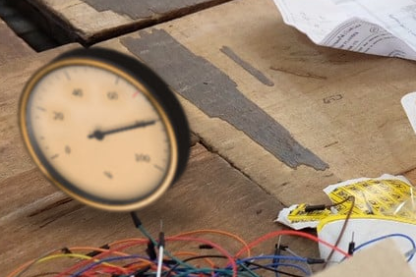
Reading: 80 %
